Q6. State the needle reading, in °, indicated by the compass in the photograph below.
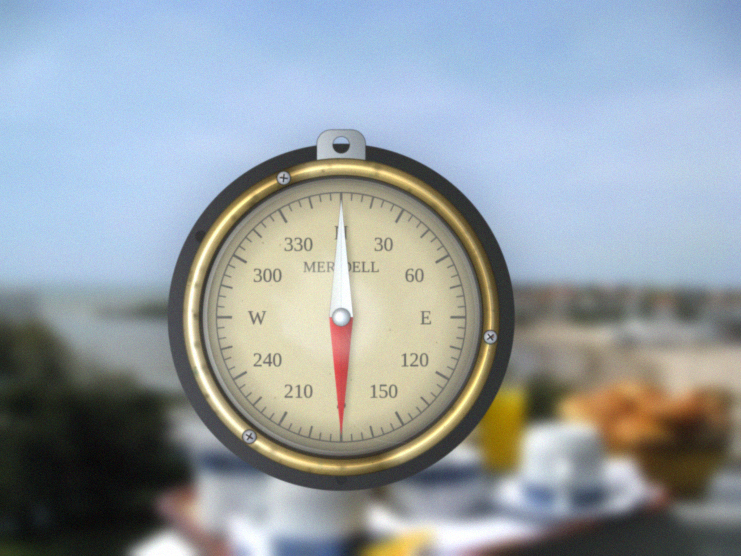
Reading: 180 °
